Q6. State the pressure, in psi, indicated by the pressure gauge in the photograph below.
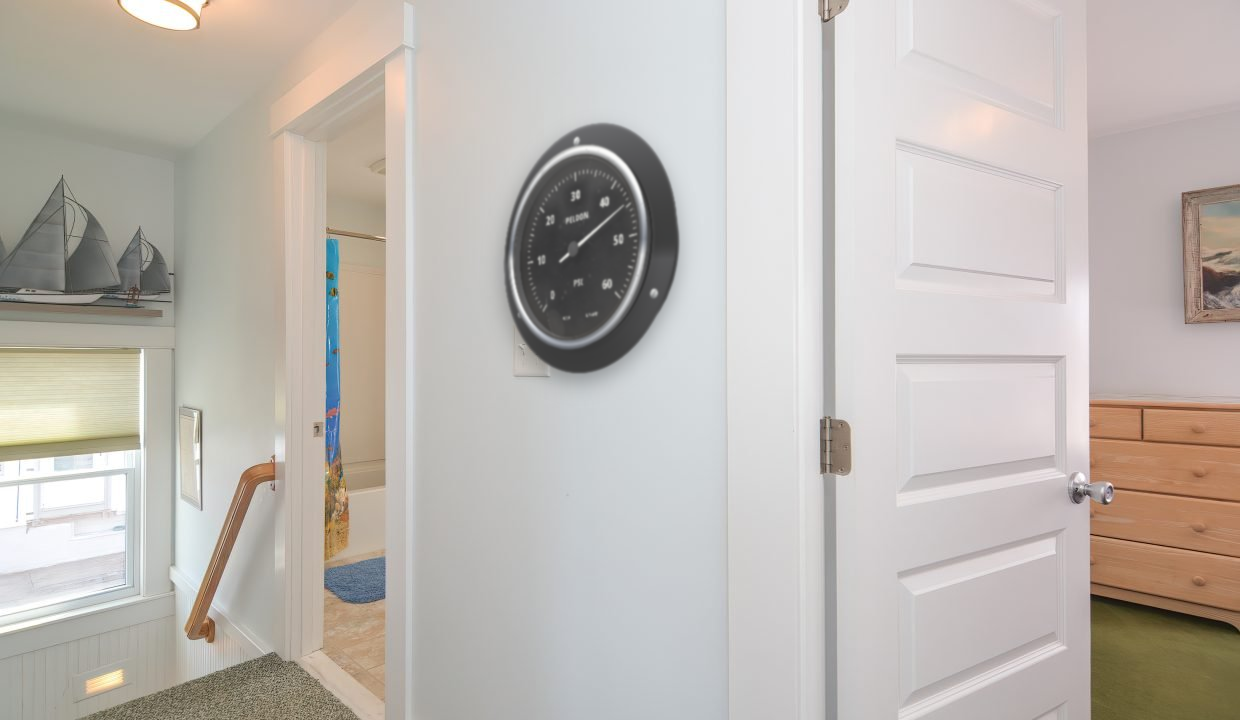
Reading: 45 psi
